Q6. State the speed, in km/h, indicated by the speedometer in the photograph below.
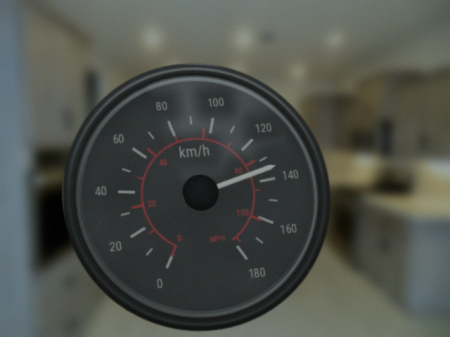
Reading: 135 km/h
